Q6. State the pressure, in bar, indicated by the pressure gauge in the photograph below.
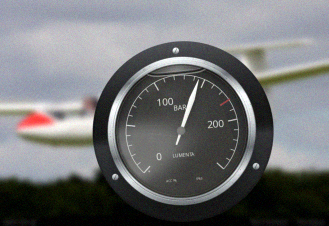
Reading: 145 bar
